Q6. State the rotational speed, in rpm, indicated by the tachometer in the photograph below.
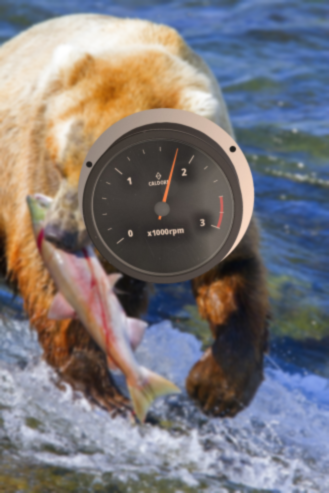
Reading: 1800 rpm
